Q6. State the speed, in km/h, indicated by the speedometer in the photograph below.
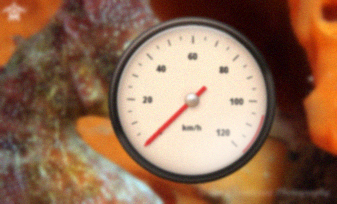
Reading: 0 km/h
